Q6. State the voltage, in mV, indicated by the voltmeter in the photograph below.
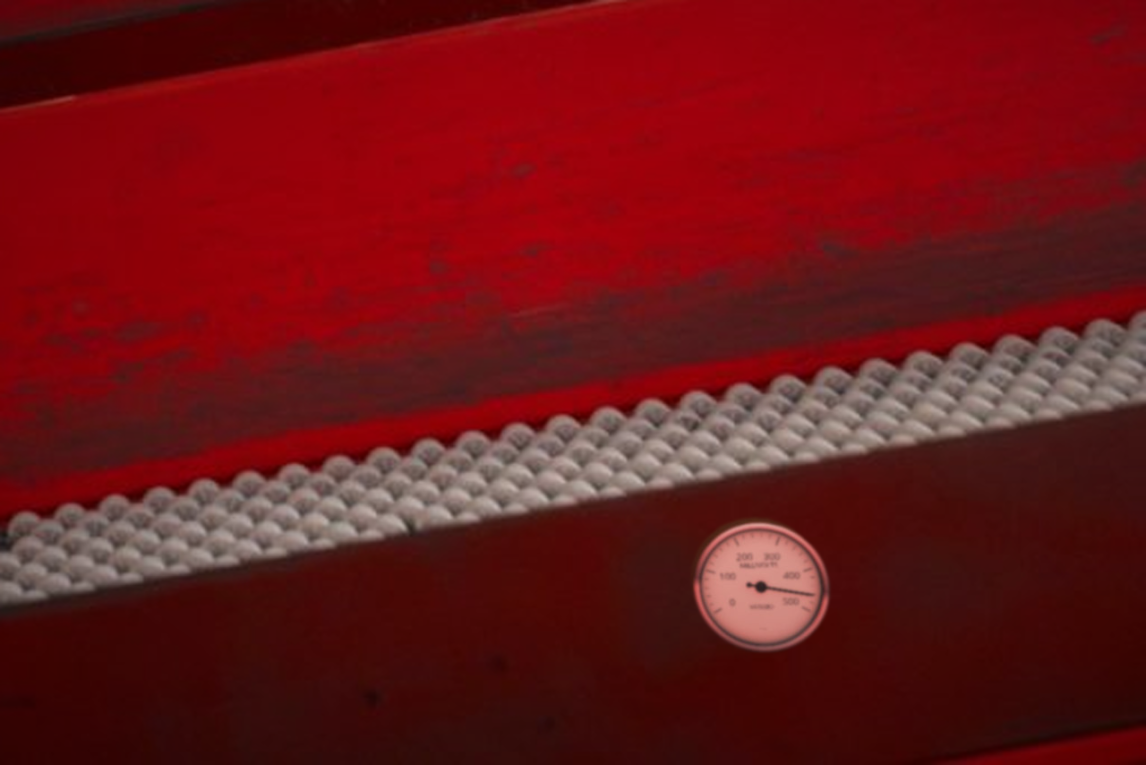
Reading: 460 mV
